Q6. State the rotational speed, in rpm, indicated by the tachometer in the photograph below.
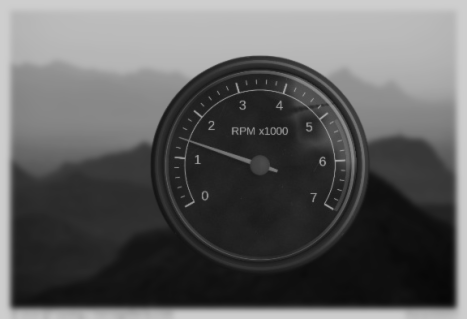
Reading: 1400 rpm
